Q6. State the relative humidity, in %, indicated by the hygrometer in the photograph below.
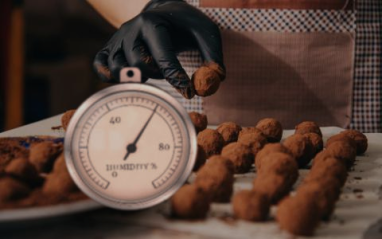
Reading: 60 %
